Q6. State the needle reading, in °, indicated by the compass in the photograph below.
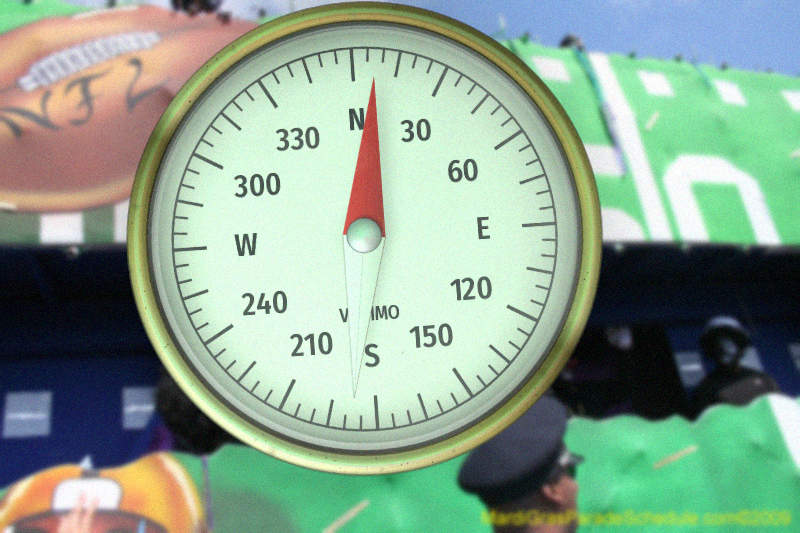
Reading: 7.5 °
